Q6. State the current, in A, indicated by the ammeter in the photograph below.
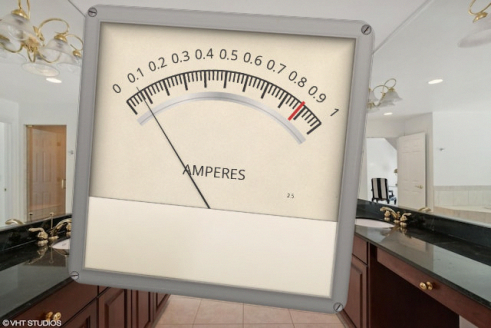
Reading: 0.08 A
